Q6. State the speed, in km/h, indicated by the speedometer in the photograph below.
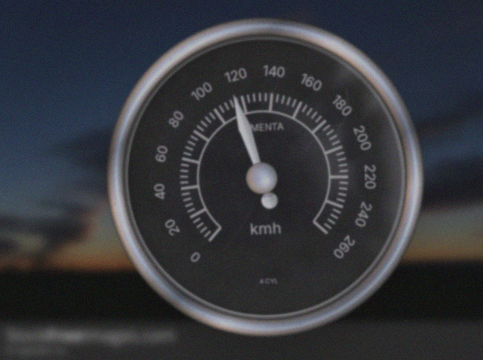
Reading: 116 km/h
